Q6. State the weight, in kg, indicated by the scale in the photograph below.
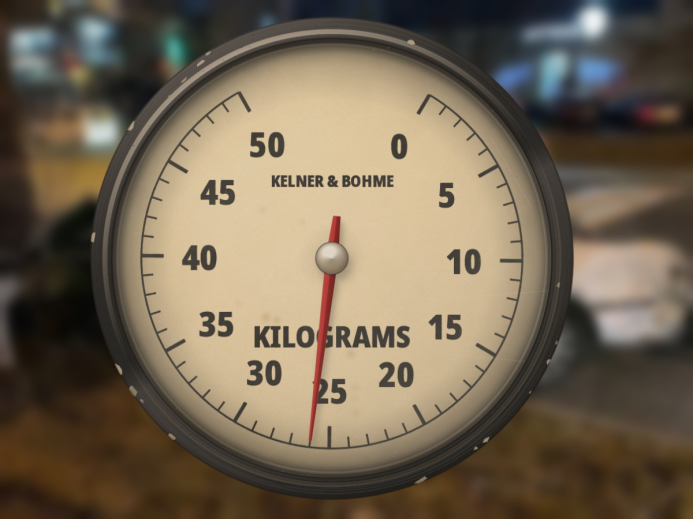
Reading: 26 kg
